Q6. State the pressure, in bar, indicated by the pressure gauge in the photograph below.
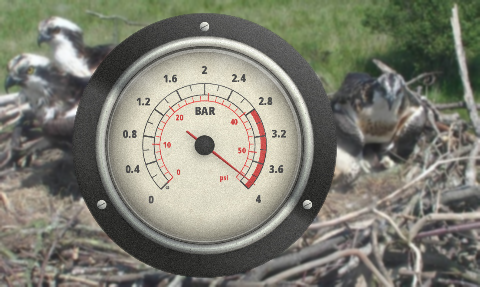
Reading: 3.9 bar
